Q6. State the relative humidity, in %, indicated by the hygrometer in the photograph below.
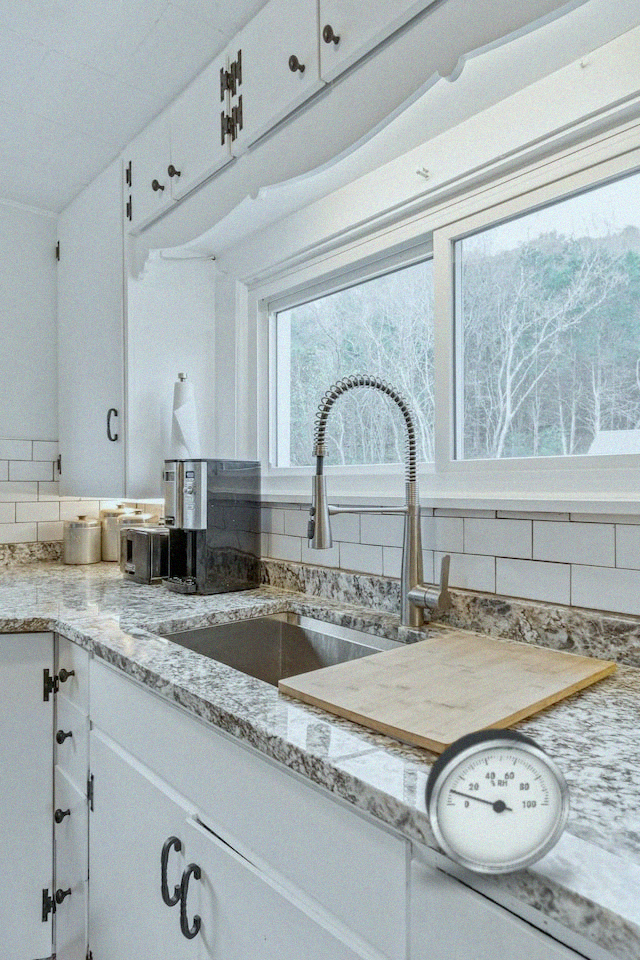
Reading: 10 %
